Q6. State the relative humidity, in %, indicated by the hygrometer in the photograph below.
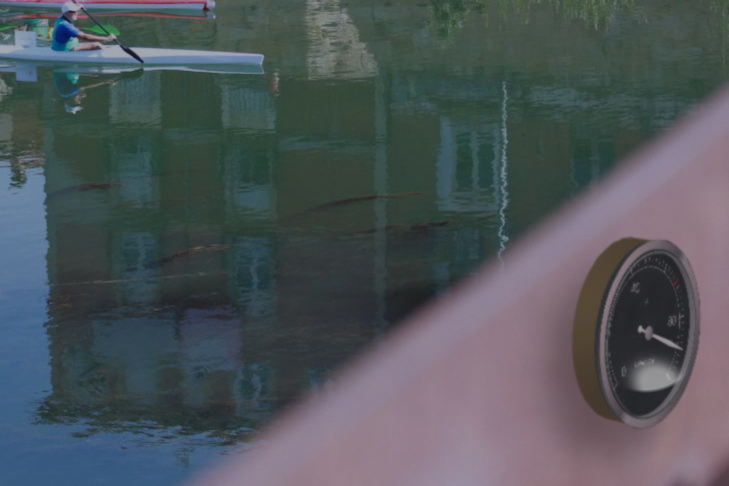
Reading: 90 %
